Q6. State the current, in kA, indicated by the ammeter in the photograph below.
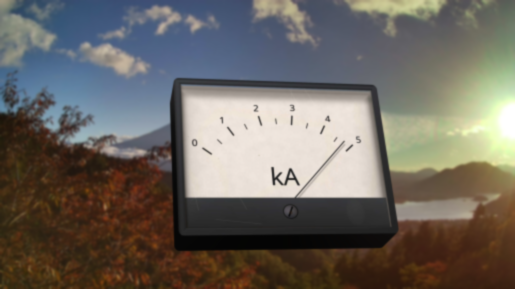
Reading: 4.75 kA
